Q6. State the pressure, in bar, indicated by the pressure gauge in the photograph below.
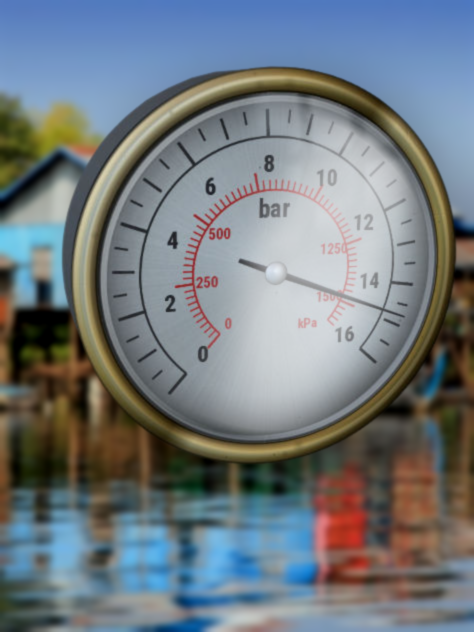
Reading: 14.75 bar
